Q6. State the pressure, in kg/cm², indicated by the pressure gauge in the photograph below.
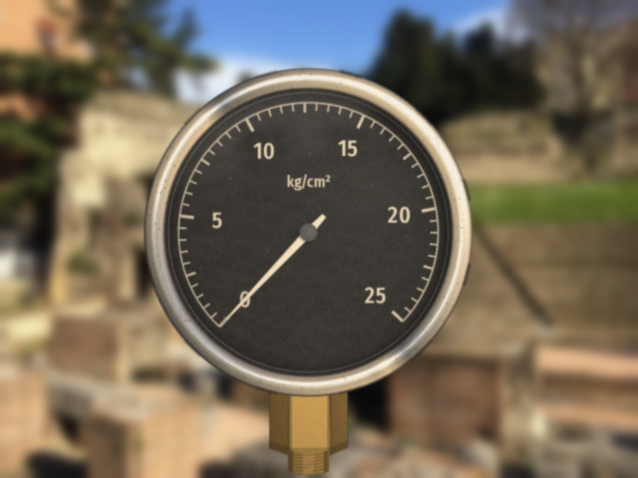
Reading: 0 kg/cm²
